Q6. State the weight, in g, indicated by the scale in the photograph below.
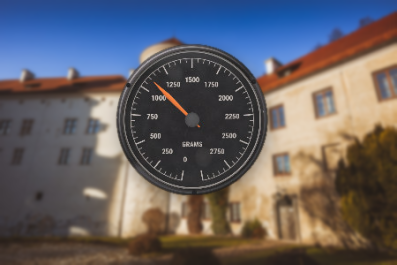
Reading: 1100 g
